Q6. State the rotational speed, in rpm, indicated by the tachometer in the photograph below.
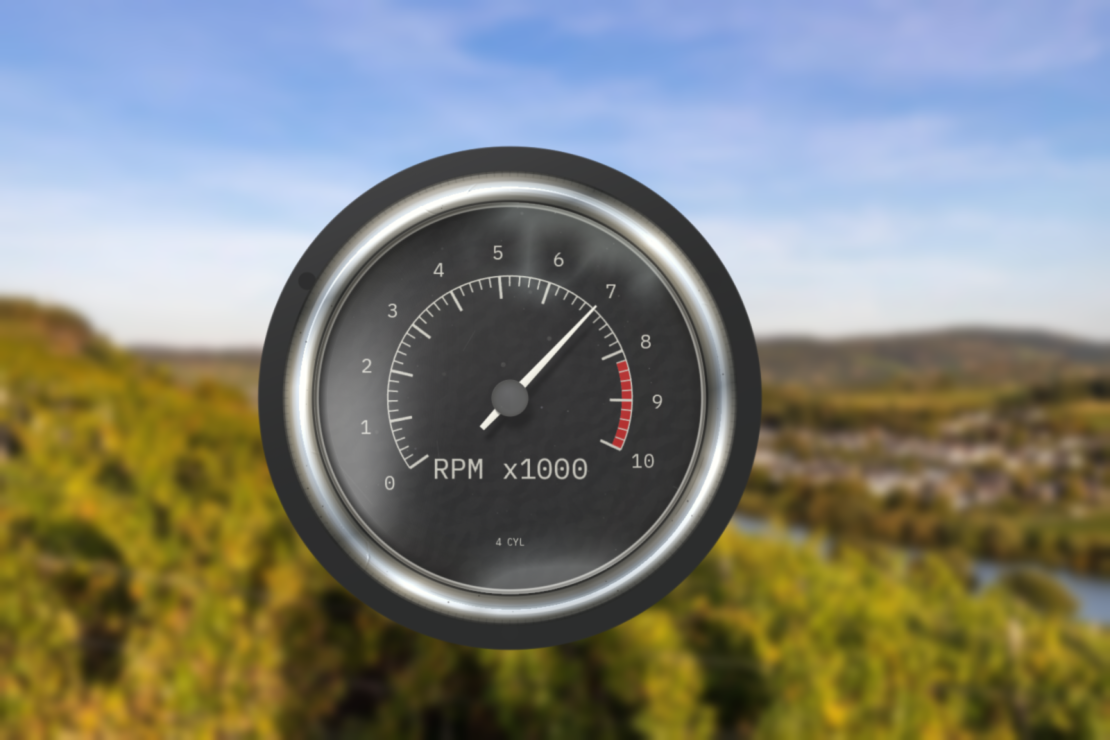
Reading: 7000 rpm
